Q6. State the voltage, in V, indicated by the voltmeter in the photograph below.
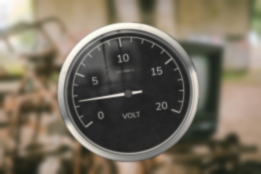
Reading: 2.5 V
